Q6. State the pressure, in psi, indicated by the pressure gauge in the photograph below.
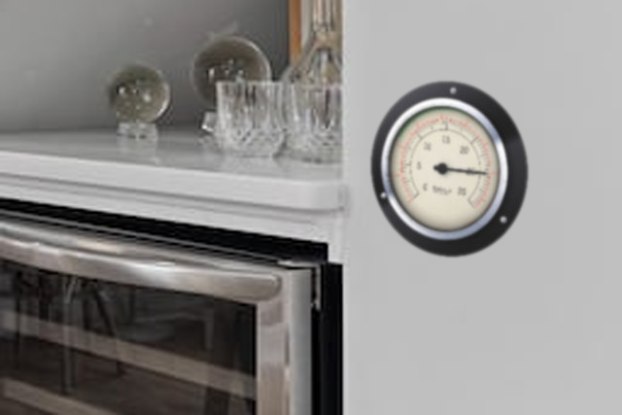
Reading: 25 psi
